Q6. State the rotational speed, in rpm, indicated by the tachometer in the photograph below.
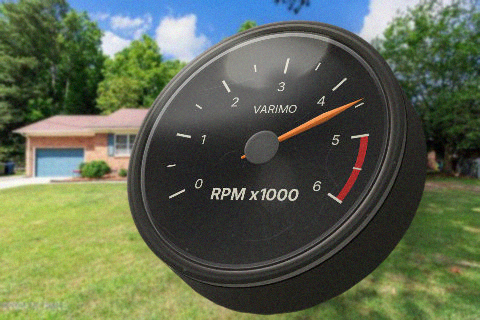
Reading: 4500 rpm
